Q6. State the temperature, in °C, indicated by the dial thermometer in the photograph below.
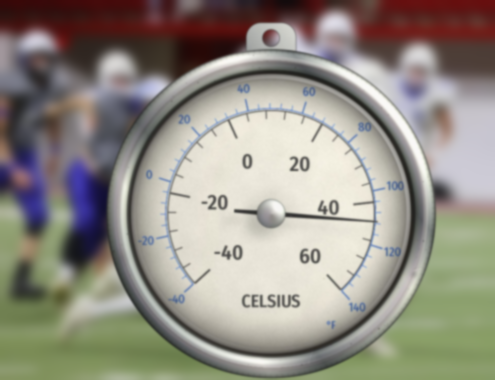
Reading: 44 °C
